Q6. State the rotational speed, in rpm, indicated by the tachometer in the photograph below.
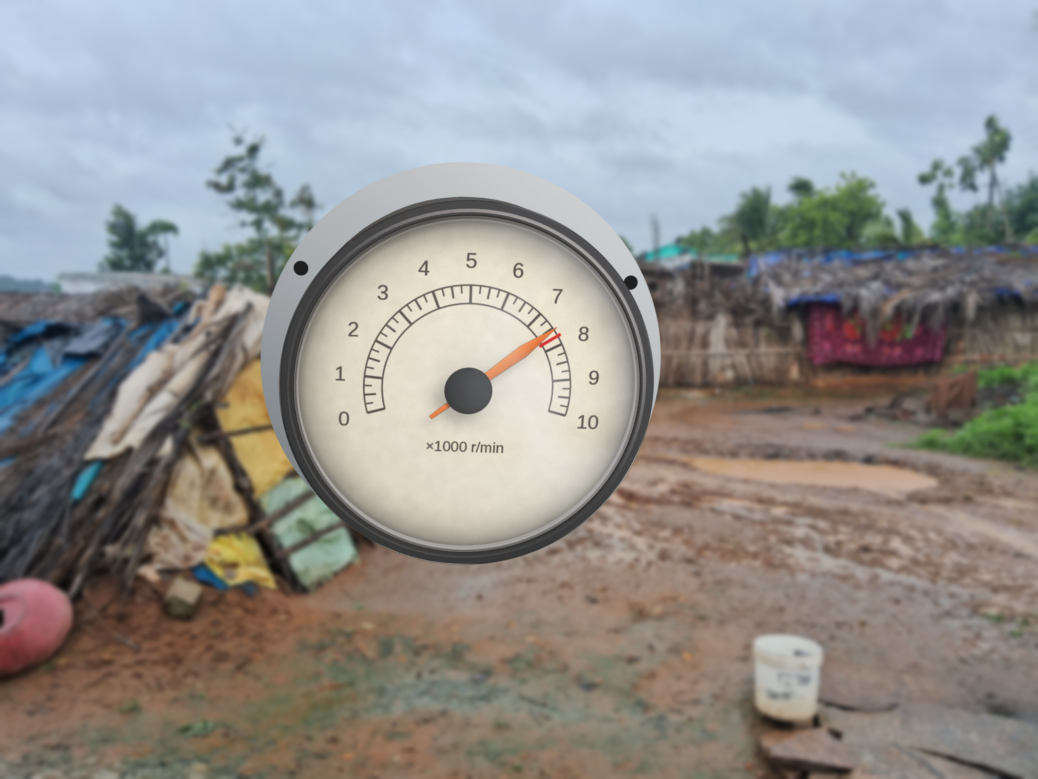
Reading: 7500 rpm
